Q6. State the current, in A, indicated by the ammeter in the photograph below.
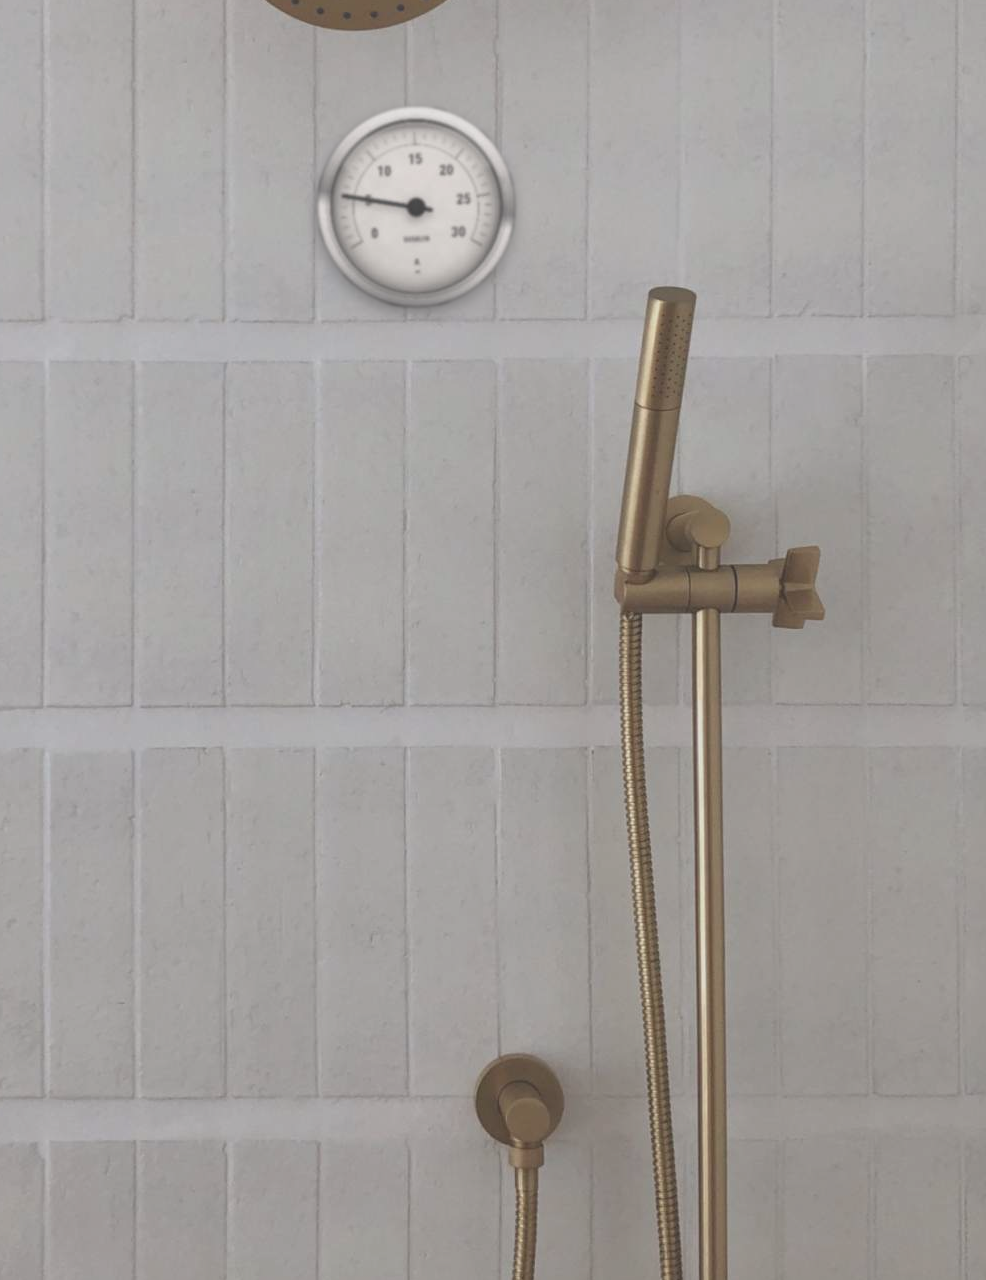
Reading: 5 A
